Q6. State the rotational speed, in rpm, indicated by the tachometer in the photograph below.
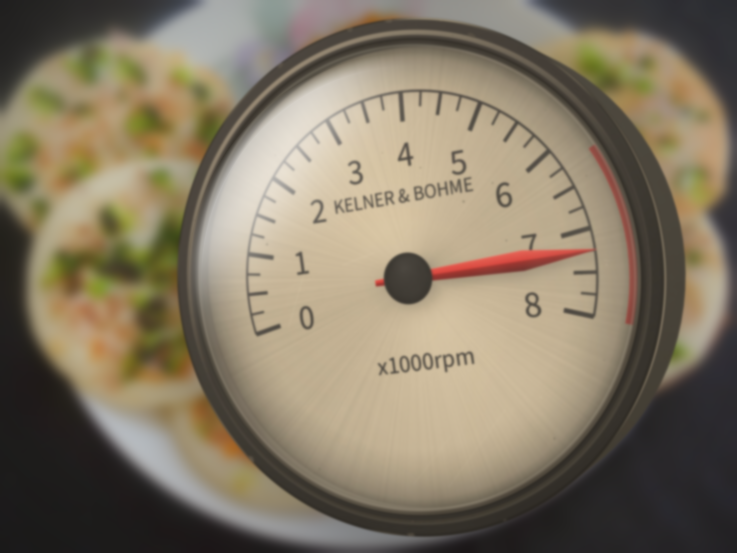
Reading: 7250 rpm
